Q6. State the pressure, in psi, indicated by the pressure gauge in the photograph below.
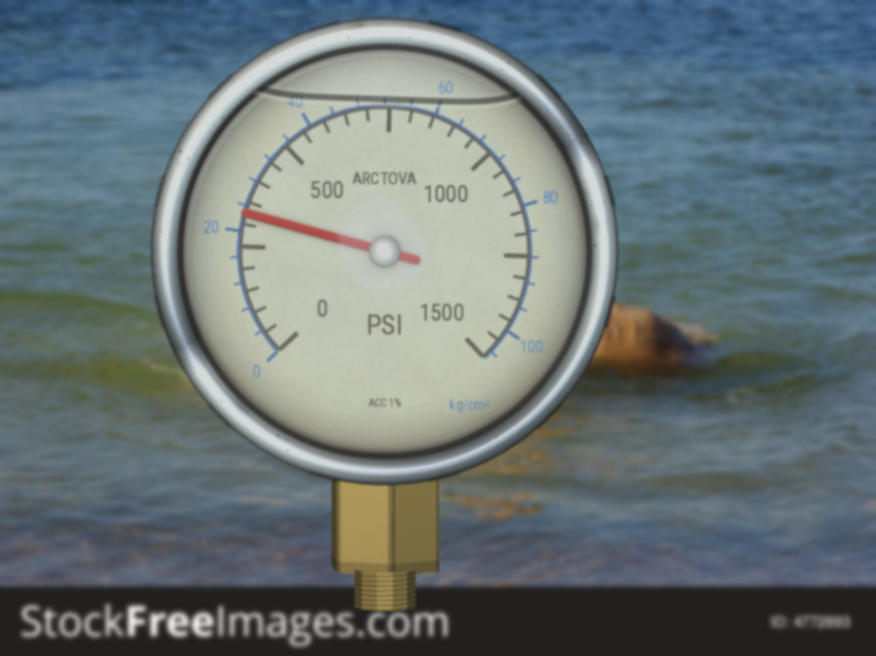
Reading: 325 psi
